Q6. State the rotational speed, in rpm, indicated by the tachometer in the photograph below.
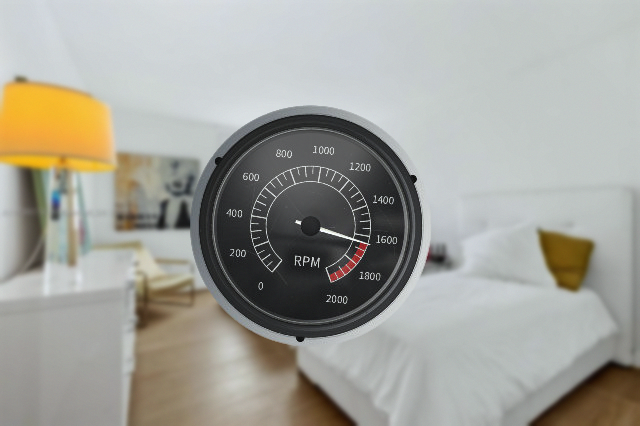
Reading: 1650 rpm
